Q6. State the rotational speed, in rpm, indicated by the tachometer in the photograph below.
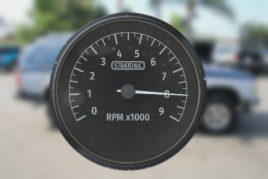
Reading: 8000 rpm
